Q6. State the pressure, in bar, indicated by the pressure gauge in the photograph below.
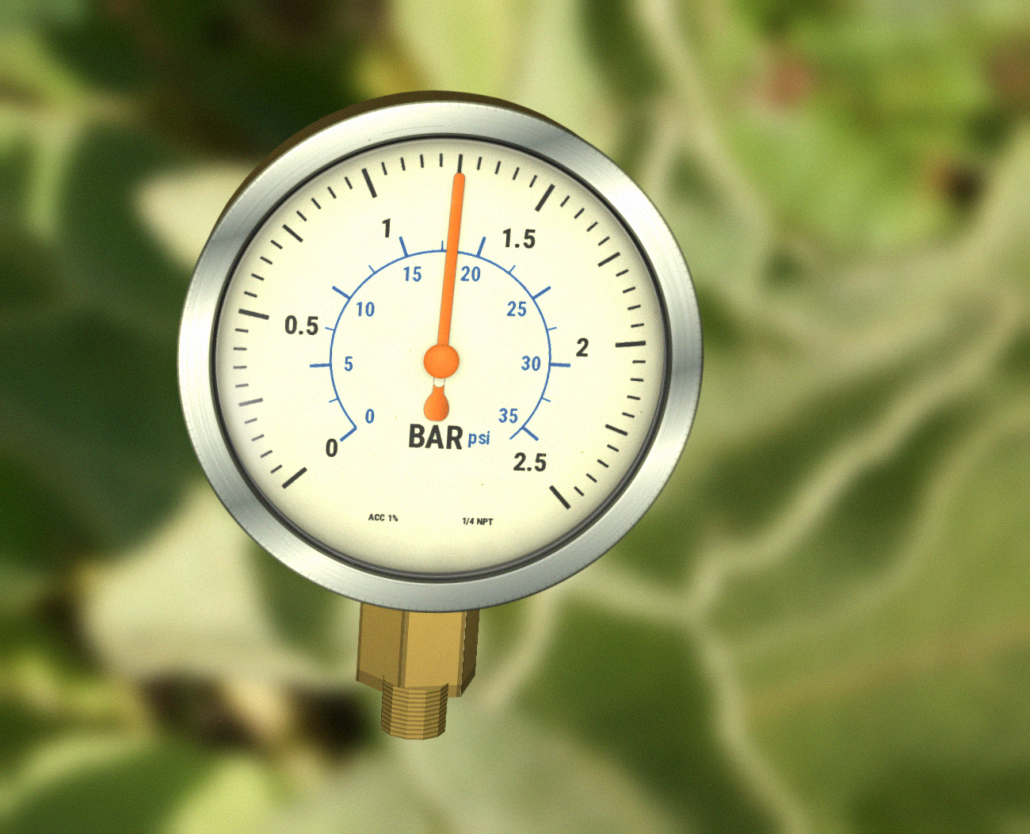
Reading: 1.25 bar
